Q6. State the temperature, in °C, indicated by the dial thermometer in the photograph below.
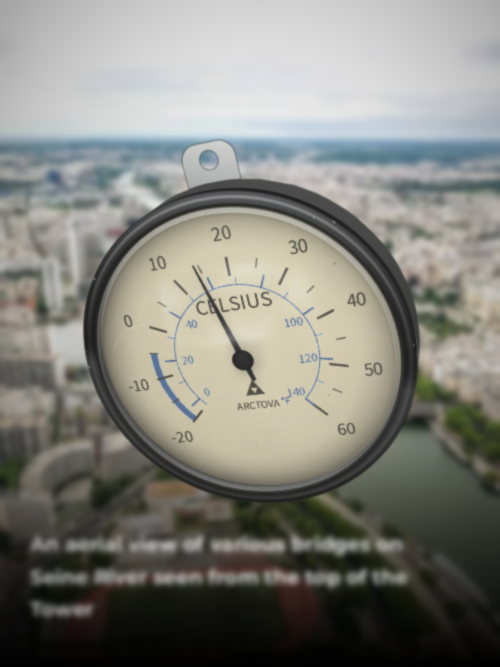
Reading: 15 °C
